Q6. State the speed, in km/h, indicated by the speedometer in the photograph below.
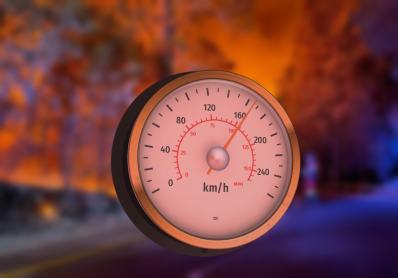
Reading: 165 km/h
